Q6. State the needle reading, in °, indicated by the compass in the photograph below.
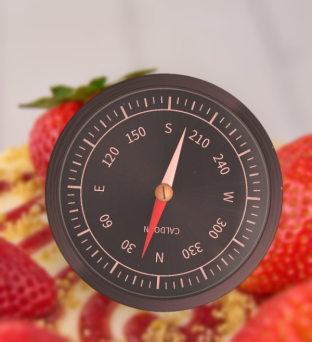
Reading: 15 °
